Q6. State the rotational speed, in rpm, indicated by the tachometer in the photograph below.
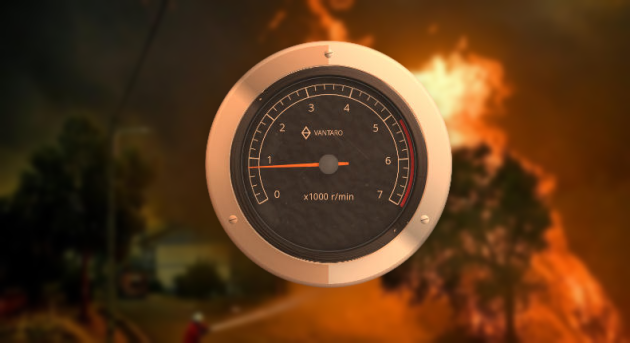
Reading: 800 rpm
